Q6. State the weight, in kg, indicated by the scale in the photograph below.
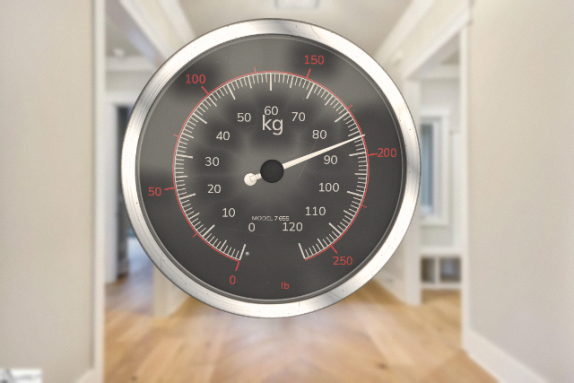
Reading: 86 kg
